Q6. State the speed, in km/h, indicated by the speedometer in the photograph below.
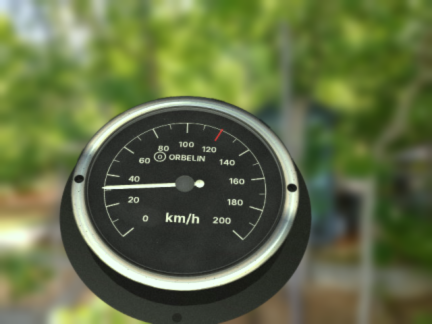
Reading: 30 km/h
